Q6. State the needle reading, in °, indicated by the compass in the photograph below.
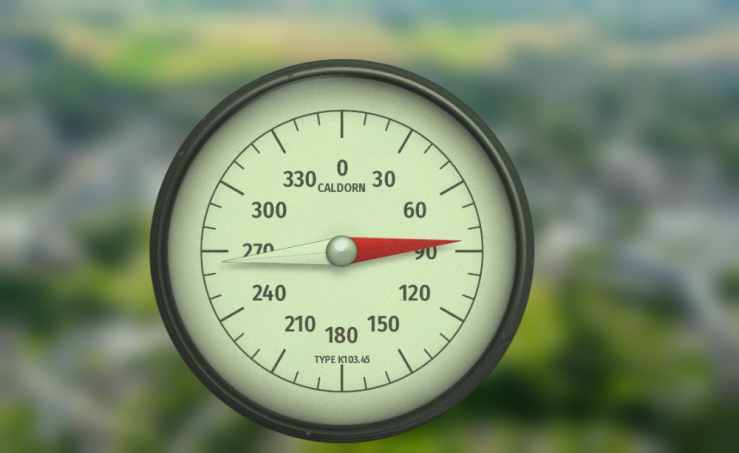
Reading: 85 °
